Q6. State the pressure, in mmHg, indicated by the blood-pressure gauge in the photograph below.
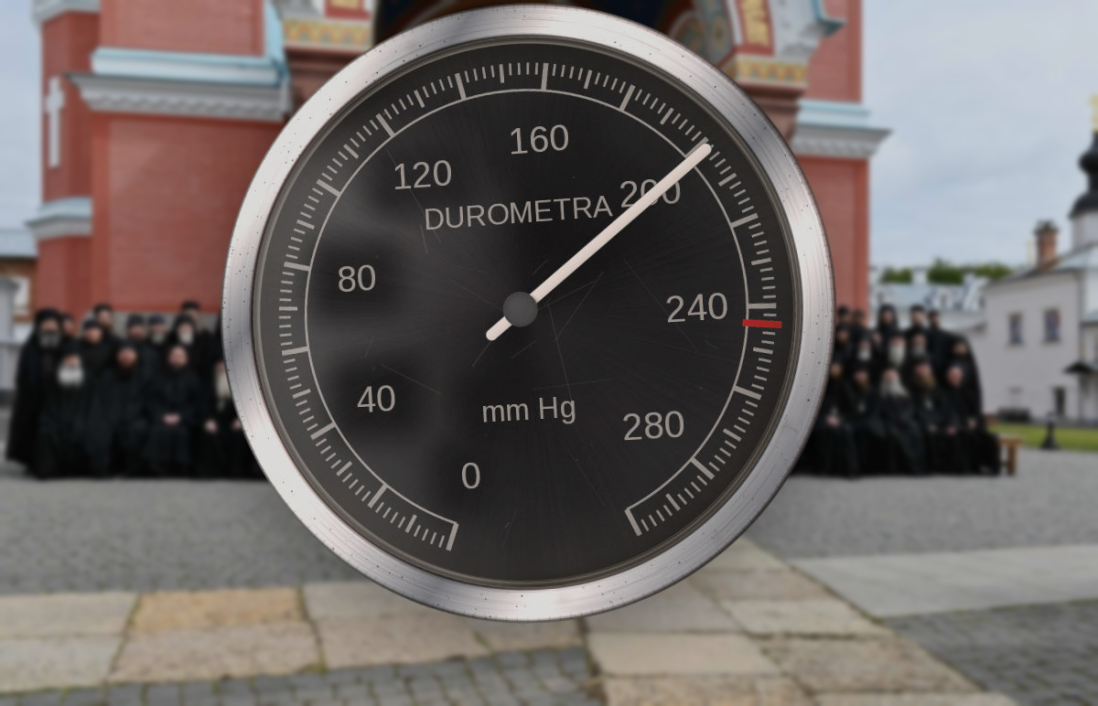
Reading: 202 mmHg
